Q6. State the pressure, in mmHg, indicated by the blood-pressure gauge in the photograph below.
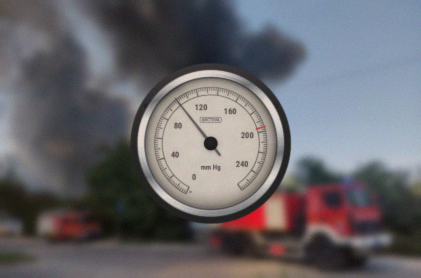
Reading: 100 mmHg
